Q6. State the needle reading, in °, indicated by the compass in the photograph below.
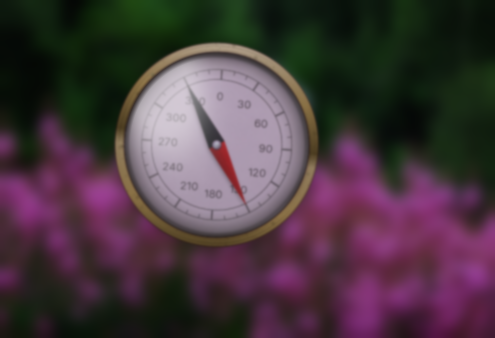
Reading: 150 °
